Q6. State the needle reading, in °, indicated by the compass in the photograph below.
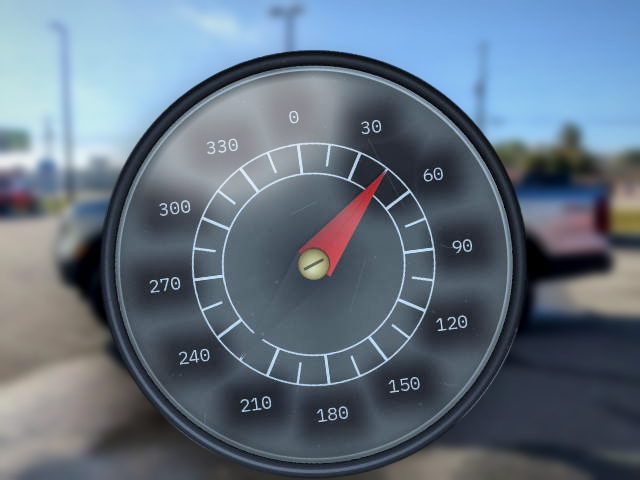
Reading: 45 °
